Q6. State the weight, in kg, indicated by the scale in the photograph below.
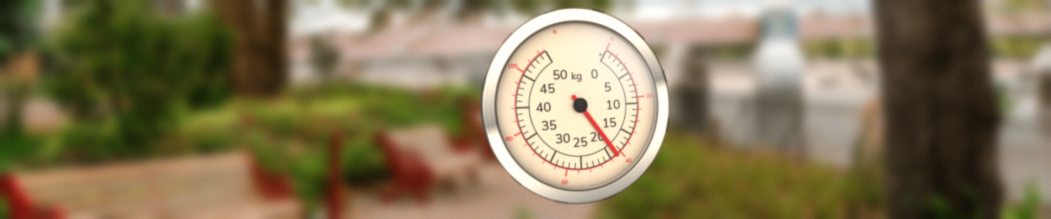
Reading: 19 kg
